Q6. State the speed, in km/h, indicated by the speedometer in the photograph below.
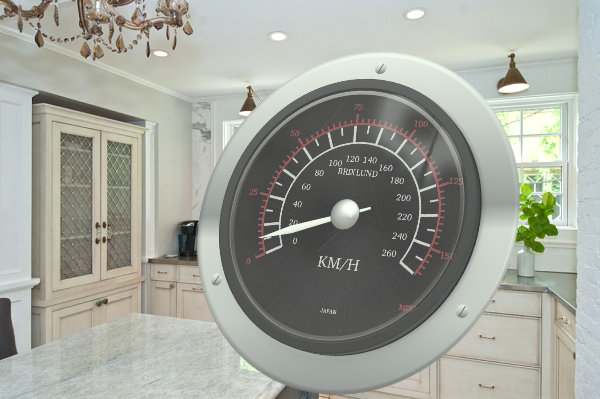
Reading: 10 km/h
